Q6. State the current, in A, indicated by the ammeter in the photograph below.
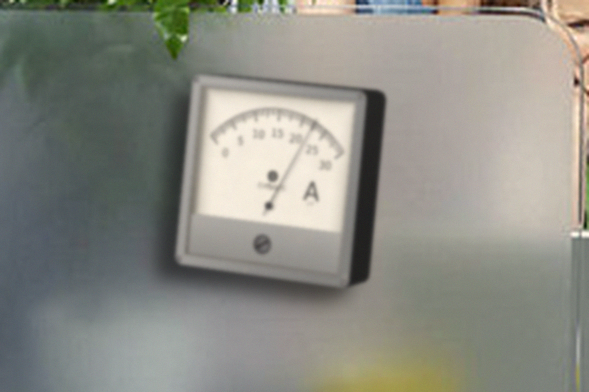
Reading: 22.5 A
